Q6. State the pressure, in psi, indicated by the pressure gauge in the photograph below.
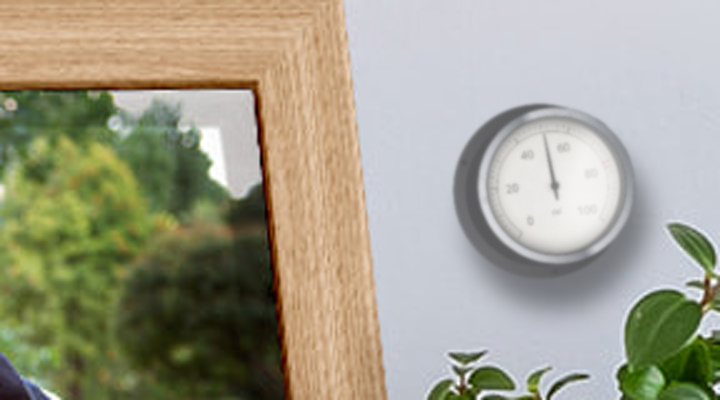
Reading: 50 psi
